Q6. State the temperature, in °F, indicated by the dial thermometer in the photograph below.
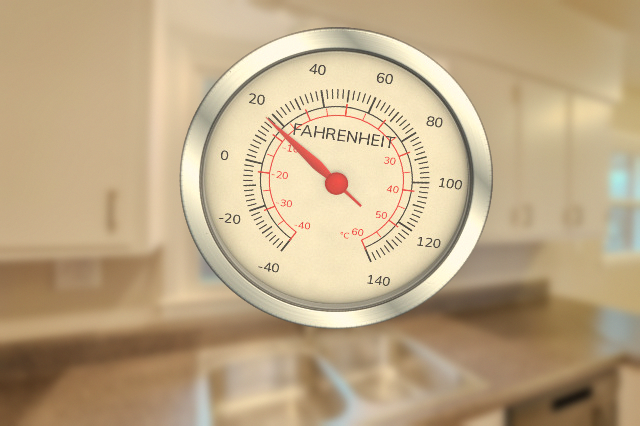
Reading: 18 °F
